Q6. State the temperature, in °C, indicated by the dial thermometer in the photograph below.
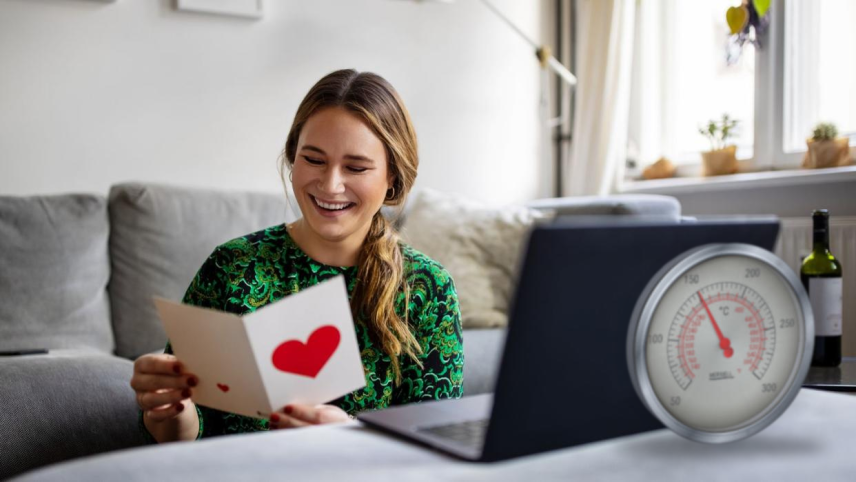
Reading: 150 °C
